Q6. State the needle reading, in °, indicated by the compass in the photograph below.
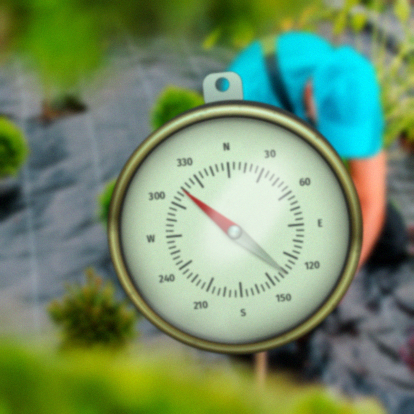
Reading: 315 °
